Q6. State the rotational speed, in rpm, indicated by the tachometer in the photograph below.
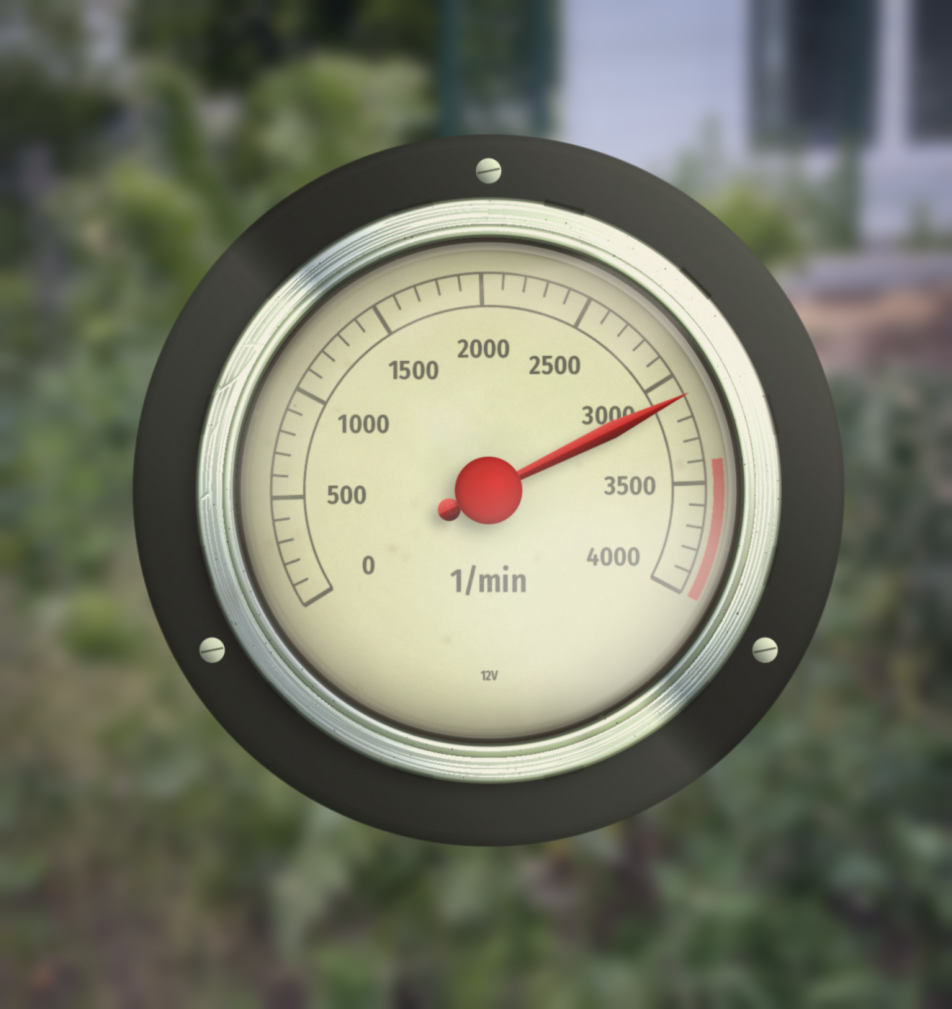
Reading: 3100 rpm
